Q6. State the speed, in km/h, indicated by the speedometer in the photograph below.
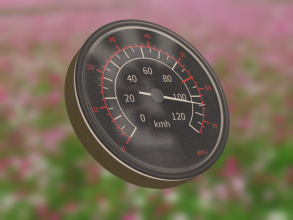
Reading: 105 km/h
